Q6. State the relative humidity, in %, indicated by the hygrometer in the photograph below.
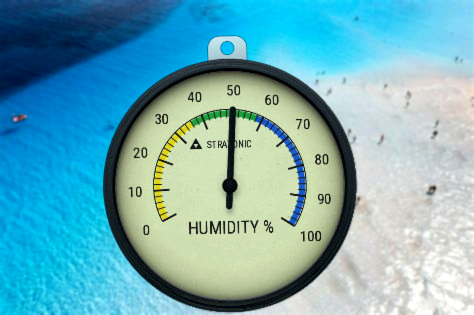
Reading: 50 %
